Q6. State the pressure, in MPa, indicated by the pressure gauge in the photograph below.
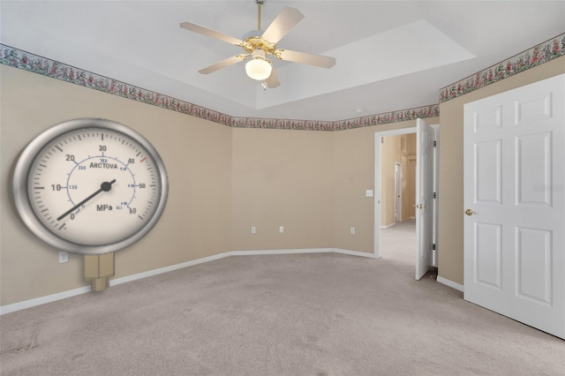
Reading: 2 MPa
